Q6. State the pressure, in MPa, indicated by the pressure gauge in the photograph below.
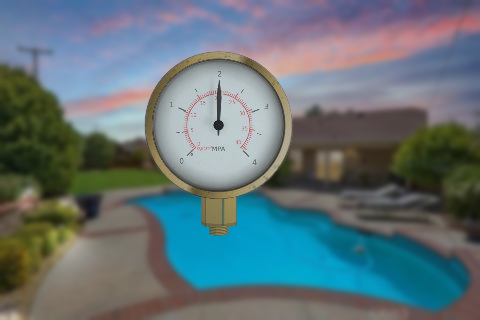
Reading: 2 MPa
